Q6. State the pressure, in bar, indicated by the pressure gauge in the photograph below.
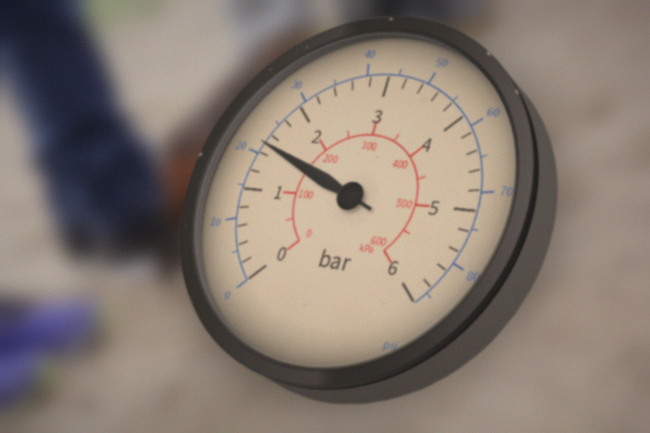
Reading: 1.5 bar
